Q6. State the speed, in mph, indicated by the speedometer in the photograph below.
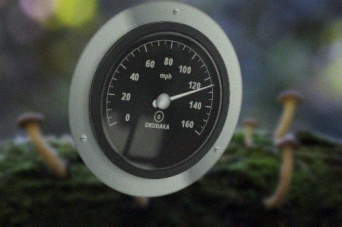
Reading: 125 mph
